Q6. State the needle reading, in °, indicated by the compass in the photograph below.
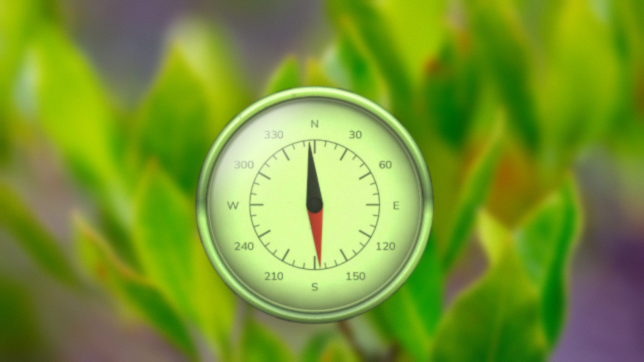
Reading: 175 °
